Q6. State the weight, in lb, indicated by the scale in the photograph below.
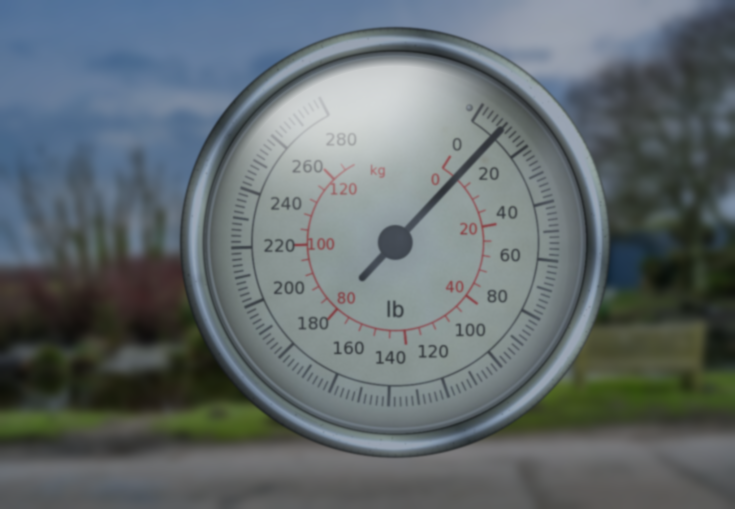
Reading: 10 lb
